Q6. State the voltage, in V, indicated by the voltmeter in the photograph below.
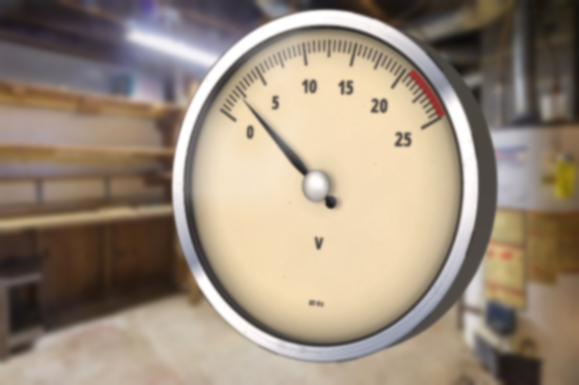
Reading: 2.5 V
